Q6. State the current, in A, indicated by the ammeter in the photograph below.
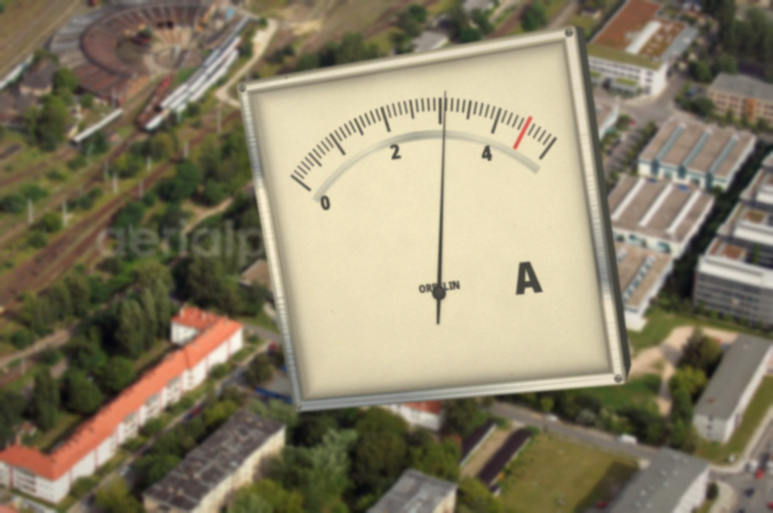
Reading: 3.1 A
